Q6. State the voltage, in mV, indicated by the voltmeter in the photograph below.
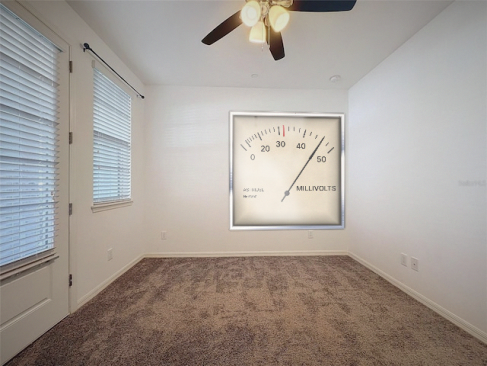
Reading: 46 mV
